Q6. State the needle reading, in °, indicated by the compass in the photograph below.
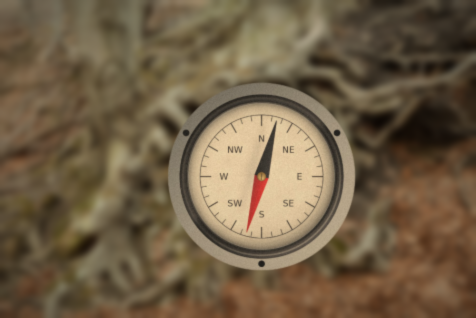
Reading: 195 °
